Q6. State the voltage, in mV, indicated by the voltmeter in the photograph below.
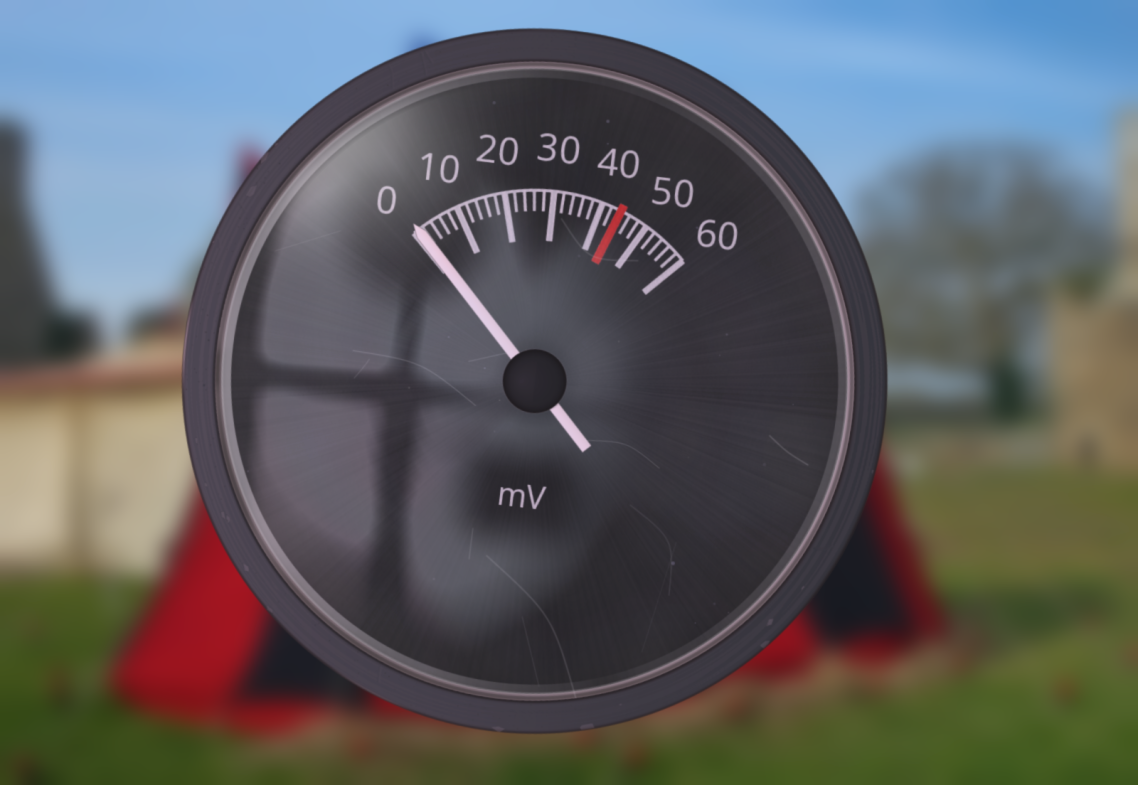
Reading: 1 mV
